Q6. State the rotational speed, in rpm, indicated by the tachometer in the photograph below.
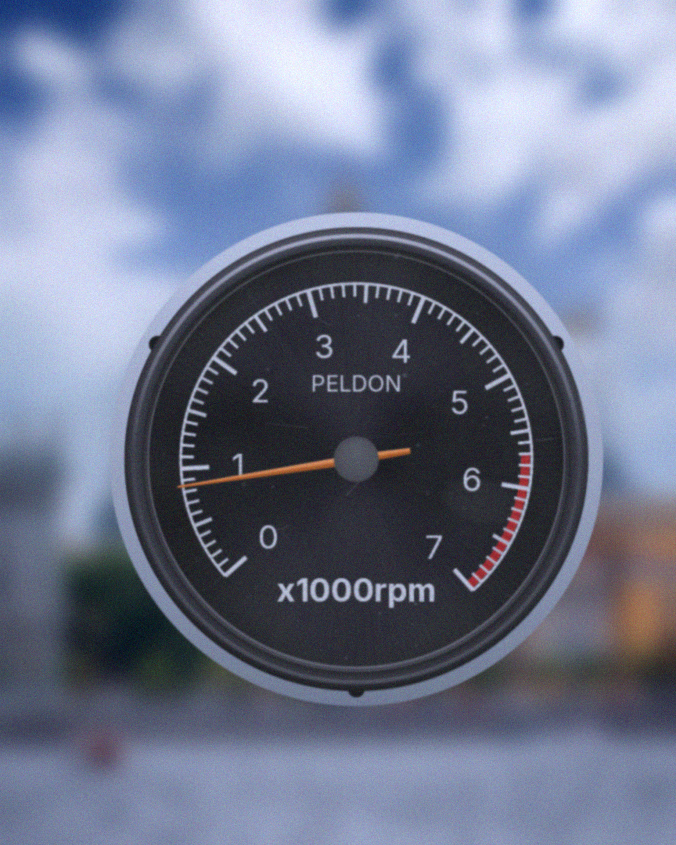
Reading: 850 rpm
